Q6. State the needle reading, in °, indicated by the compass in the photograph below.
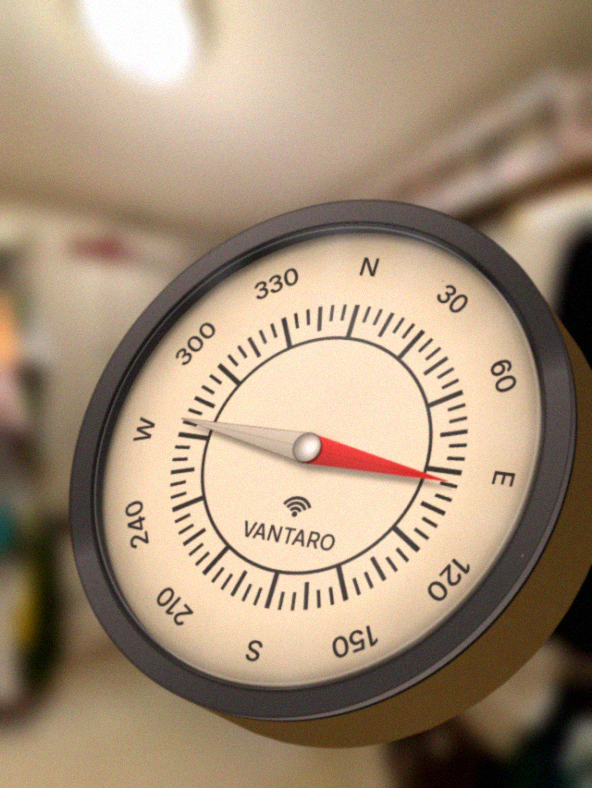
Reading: 95 °
